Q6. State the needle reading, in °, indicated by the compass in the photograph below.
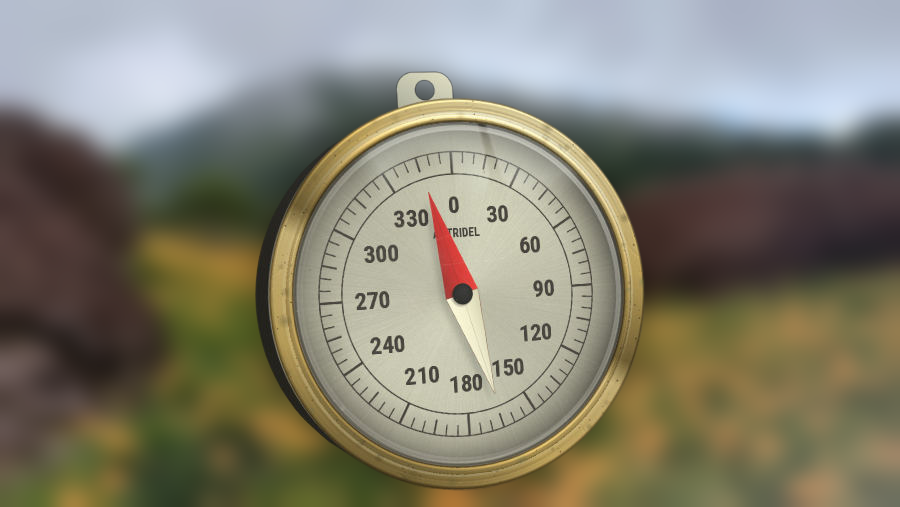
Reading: 345 °
